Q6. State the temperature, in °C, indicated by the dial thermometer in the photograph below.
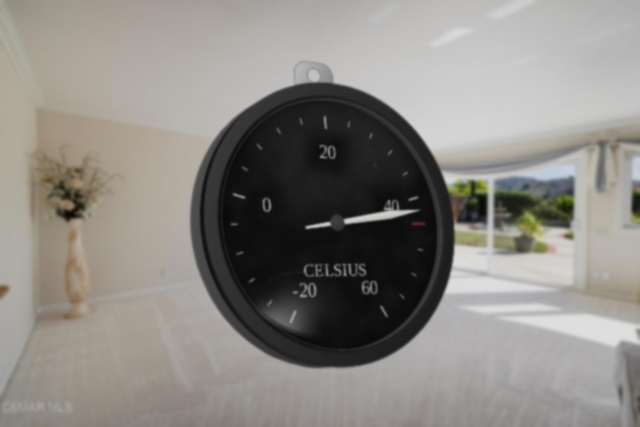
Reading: 42 °C
